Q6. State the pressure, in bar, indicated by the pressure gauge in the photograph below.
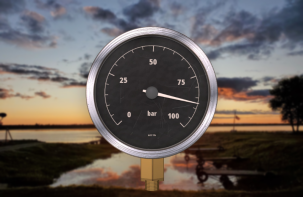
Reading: 87.5 bar
